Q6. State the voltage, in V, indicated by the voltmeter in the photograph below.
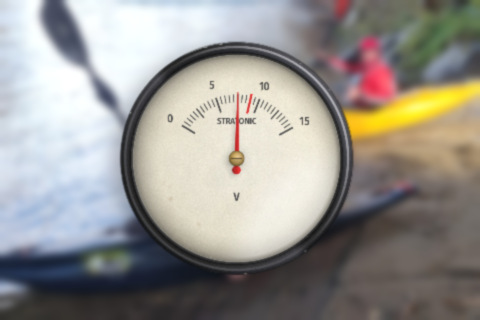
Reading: 7.5 V
